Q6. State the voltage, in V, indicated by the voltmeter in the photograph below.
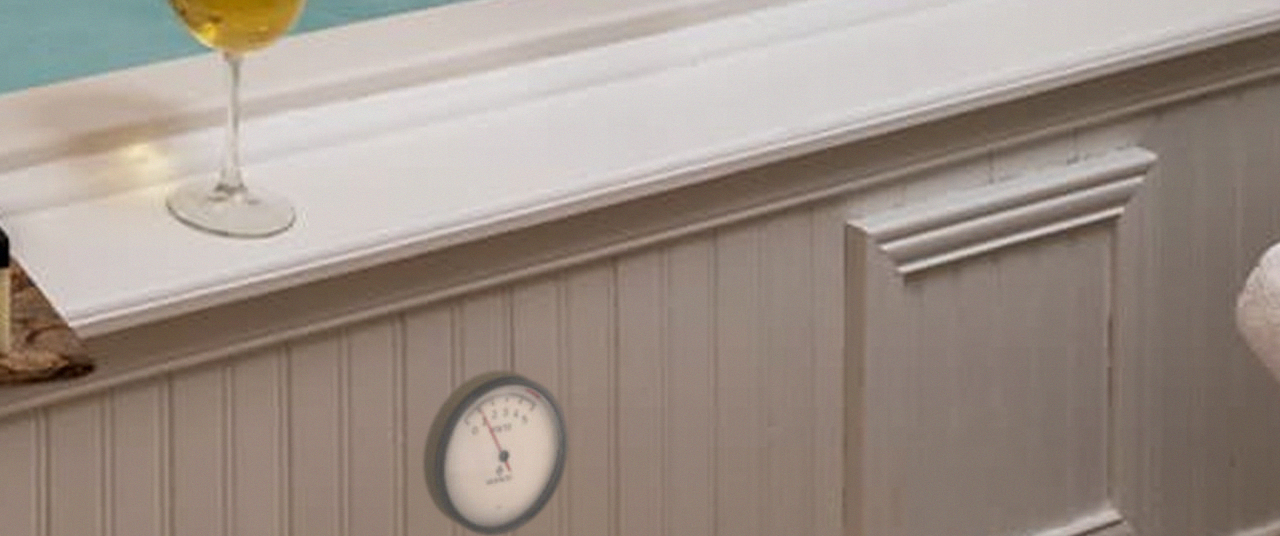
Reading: 1 V
